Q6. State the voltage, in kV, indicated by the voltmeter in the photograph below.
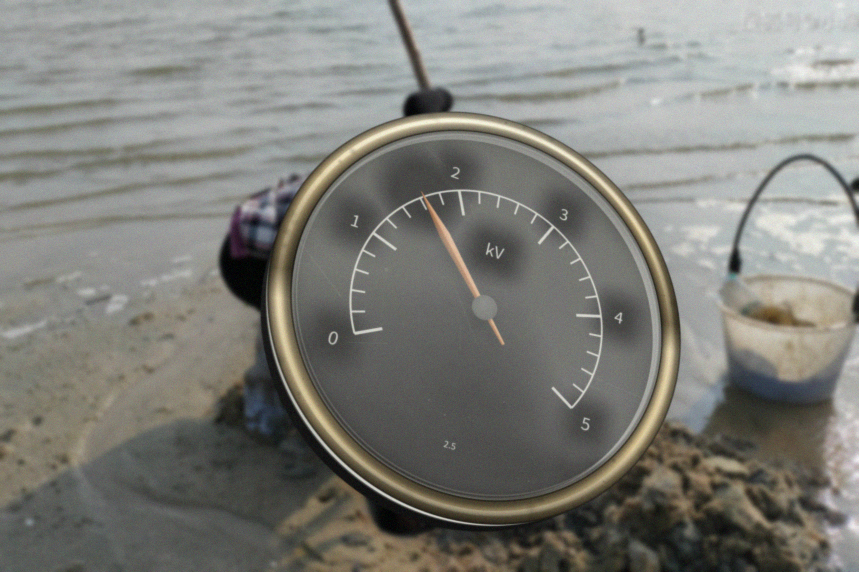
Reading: 1.6 kV
